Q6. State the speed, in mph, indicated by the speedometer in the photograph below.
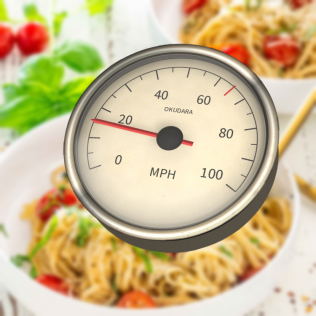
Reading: 15 mph
